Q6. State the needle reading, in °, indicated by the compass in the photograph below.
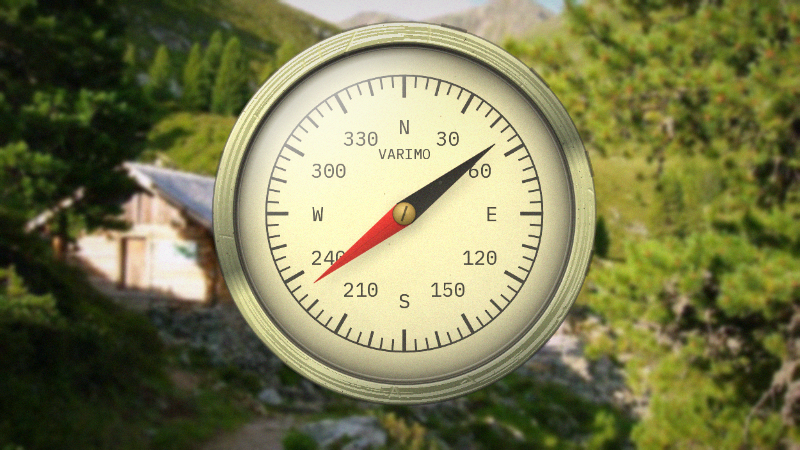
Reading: 232.5 °
